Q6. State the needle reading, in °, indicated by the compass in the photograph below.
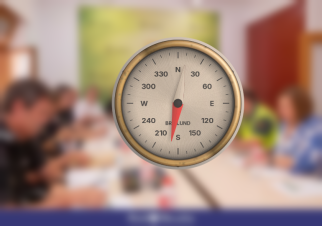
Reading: 190 °
